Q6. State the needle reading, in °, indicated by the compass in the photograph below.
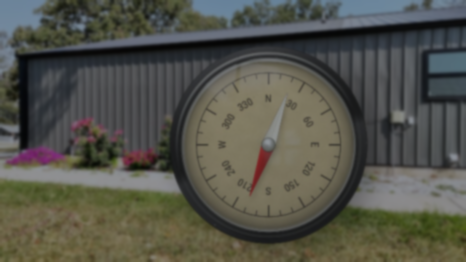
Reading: 200 °
